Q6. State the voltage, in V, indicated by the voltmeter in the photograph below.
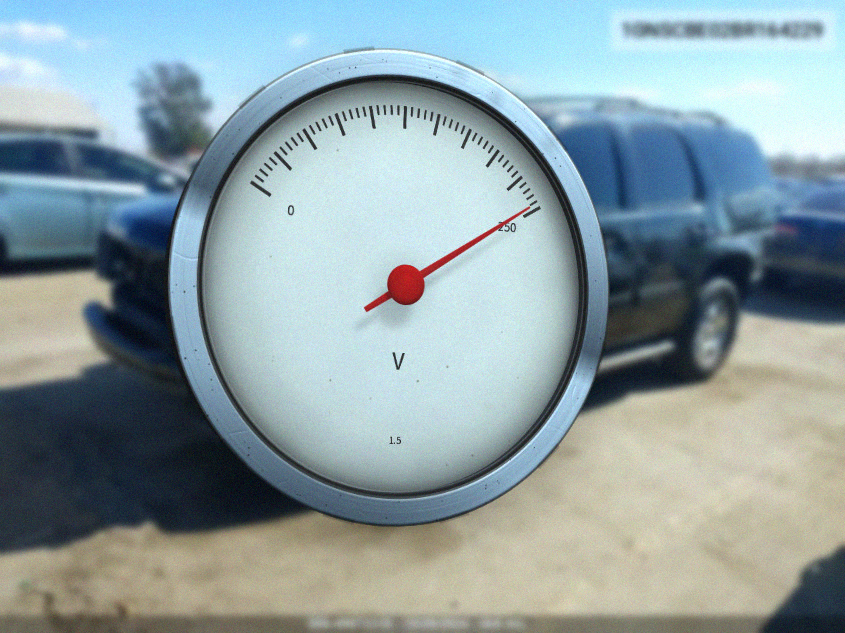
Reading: 245 V
